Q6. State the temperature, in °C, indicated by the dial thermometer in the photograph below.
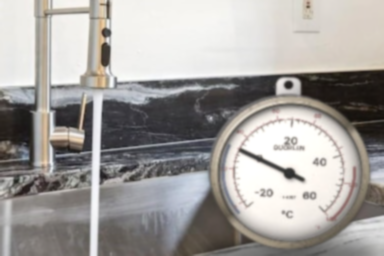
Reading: 0 °C
